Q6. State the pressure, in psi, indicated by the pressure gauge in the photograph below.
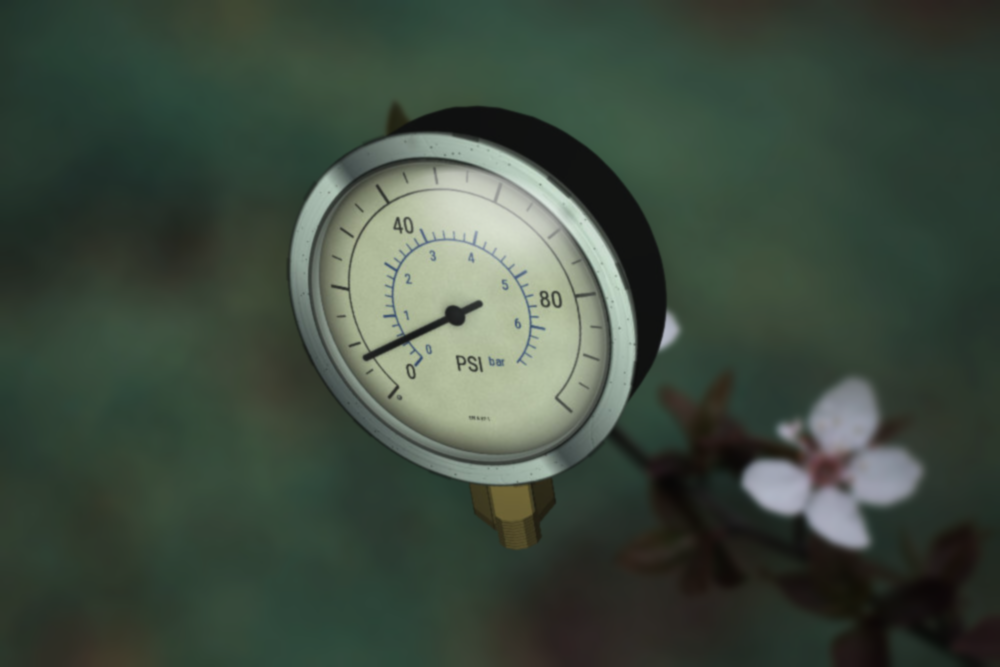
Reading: 7.5 psi
